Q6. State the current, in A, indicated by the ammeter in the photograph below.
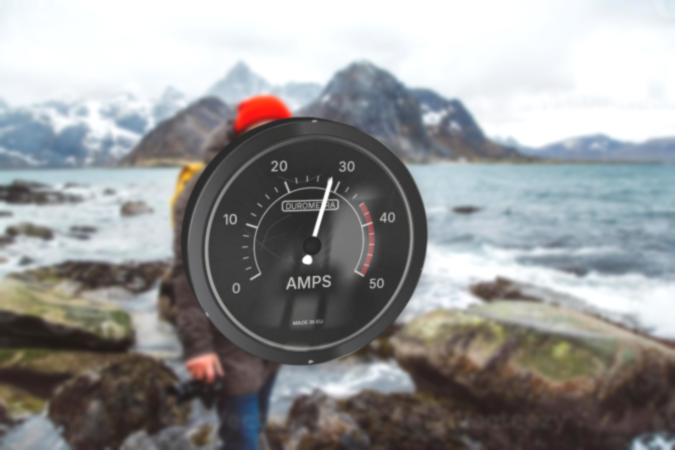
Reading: 28 A
